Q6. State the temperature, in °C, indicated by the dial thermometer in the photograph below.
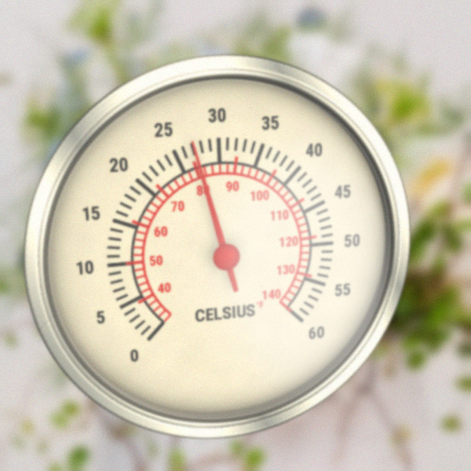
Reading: 27 °C
